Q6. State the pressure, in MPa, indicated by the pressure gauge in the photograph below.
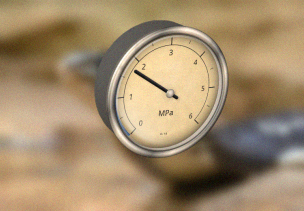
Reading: 1.75 MPa
